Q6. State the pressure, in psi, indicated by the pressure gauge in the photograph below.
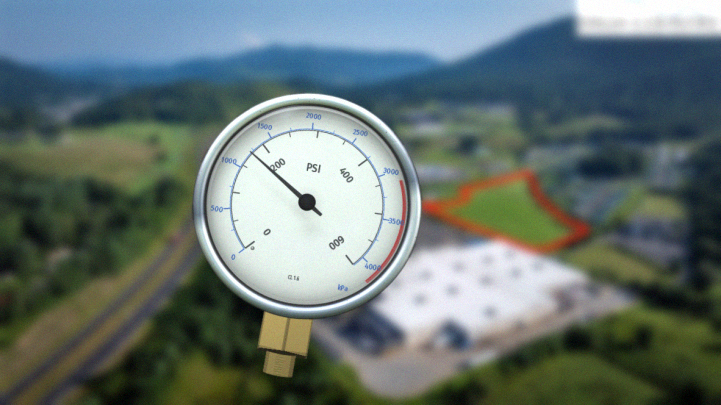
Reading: 175 psi
